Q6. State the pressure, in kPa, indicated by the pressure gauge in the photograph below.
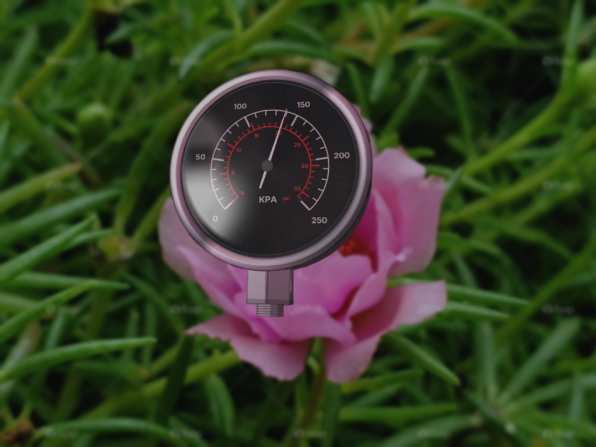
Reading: 140 kPa
